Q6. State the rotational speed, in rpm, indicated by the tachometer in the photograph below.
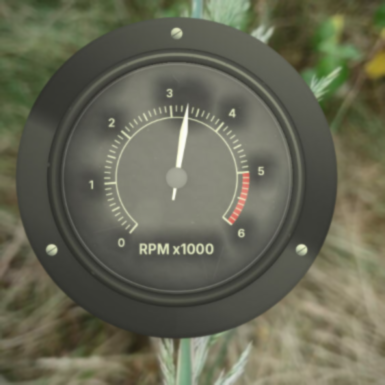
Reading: 3300 rpm
